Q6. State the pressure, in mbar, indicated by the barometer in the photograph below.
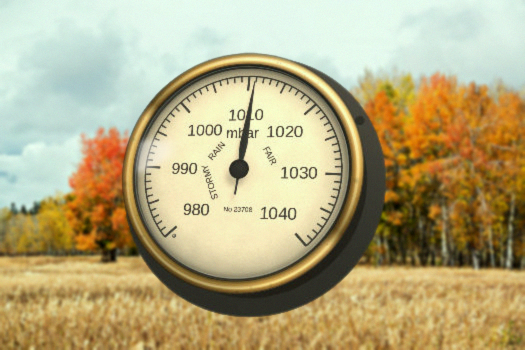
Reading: 1011 mbar
